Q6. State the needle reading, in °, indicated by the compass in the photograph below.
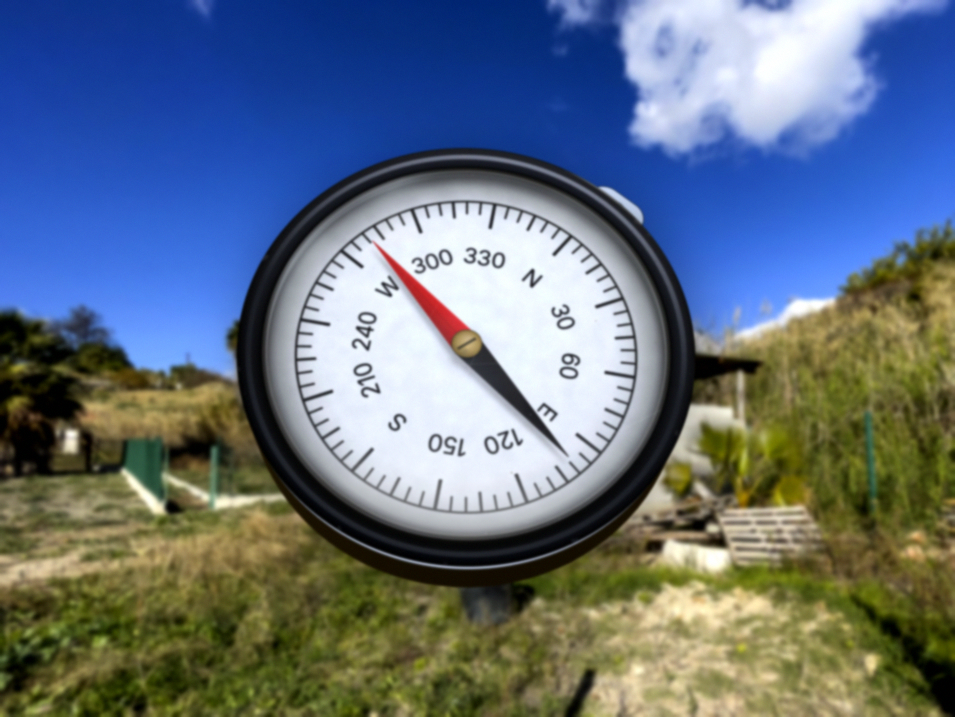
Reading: 280 °
